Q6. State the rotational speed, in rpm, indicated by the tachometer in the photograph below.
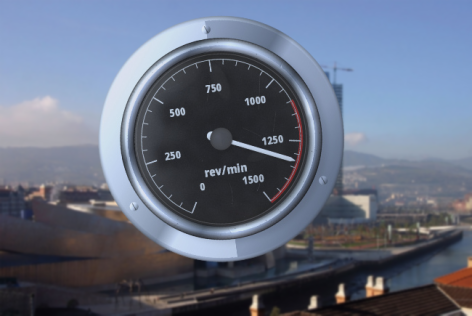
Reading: 1325 rpm
